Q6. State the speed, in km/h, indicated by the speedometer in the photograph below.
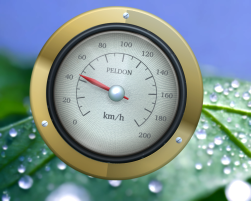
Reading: 45 km/h
